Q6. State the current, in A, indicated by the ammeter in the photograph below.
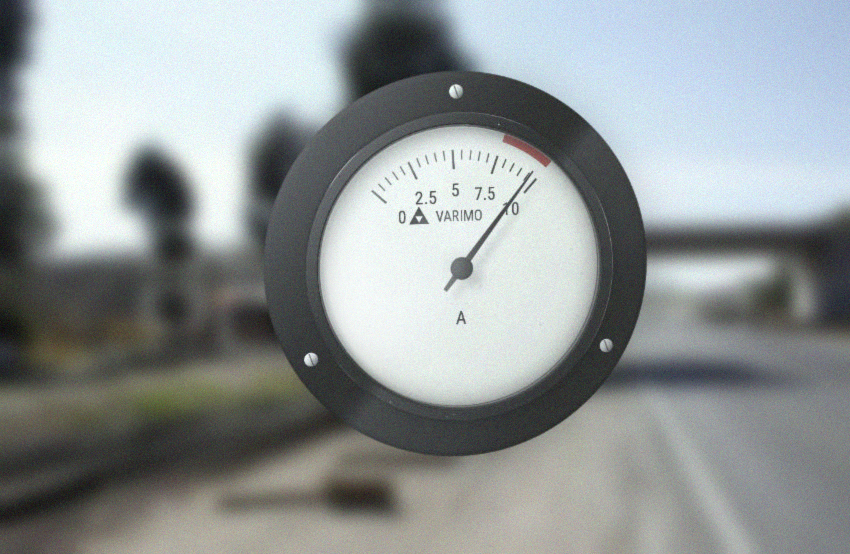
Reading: 9.5 A
